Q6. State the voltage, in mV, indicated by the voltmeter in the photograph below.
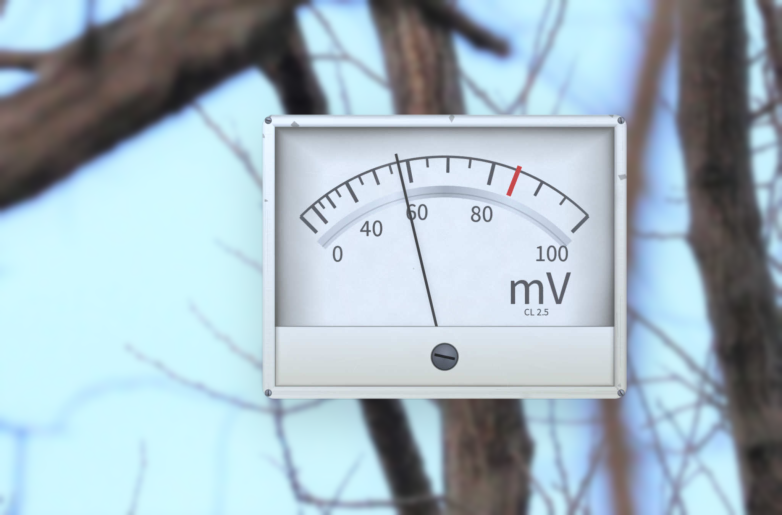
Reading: 57.5 mV
